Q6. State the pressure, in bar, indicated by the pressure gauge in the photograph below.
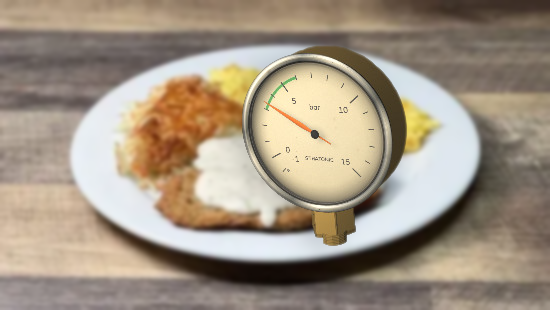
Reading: 3.5 bar
